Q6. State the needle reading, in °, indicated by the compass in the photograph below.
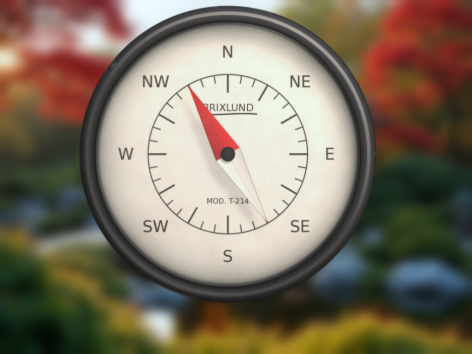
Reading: 330 °
